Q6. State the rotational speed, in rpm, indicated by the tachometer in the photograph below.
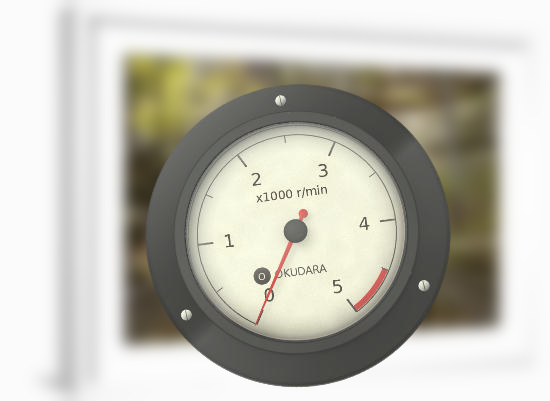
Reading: 0 rpm
